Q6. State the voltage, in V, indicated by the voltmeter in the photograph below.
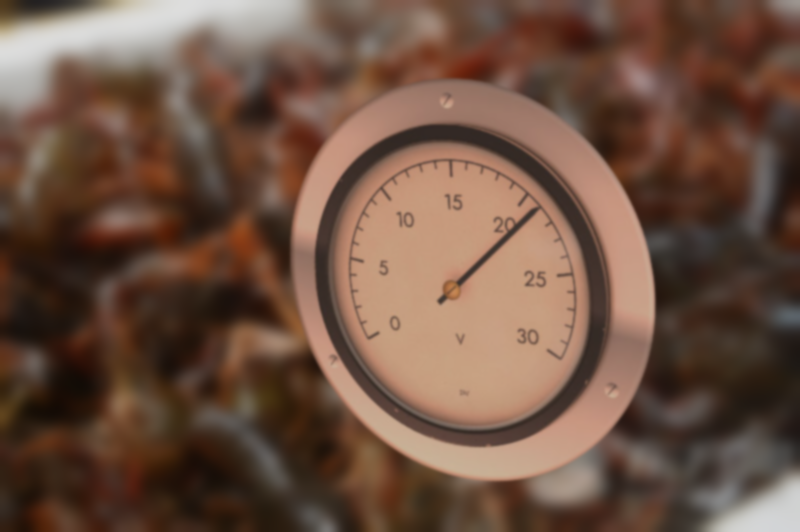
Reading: 21 V
